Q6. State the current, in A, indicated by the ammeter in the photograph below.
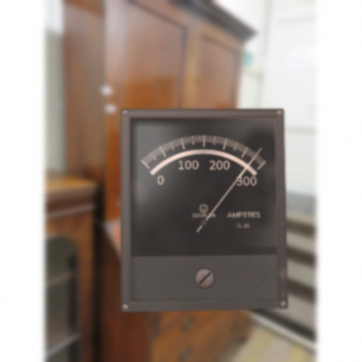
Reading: 275 A
